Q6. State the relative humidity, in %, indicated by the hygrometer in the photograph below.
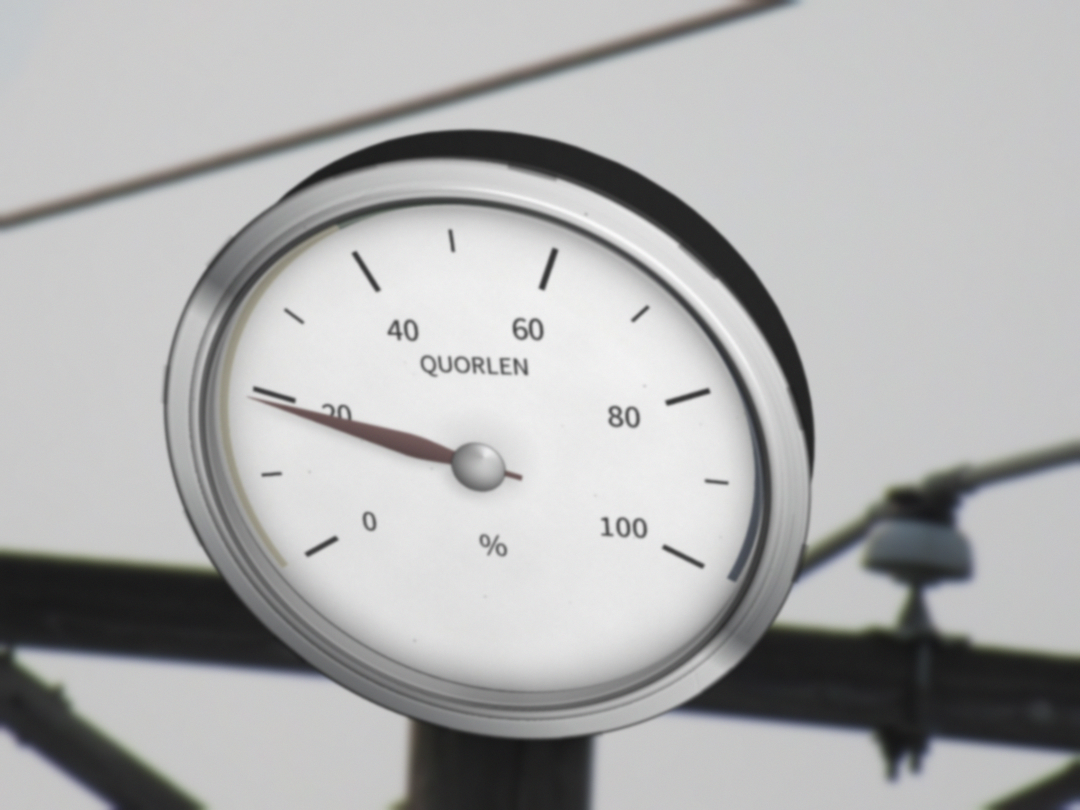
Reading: 20 %
